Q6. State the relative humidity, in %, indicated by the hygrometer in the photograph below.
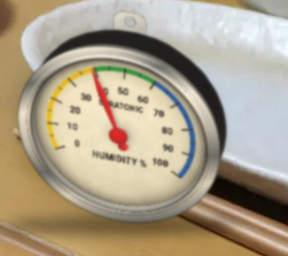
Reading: 40 %
